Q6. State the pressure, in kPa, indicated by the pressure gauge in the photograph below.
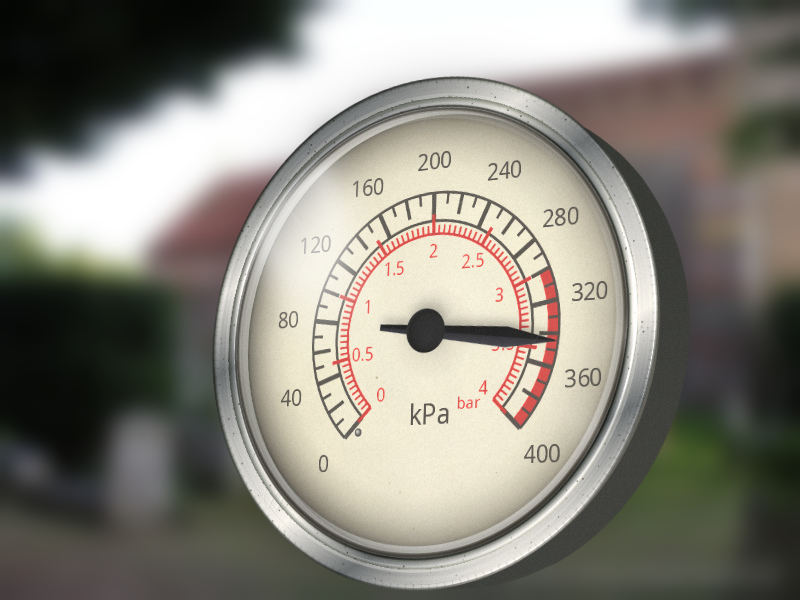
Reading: 345 kPa
